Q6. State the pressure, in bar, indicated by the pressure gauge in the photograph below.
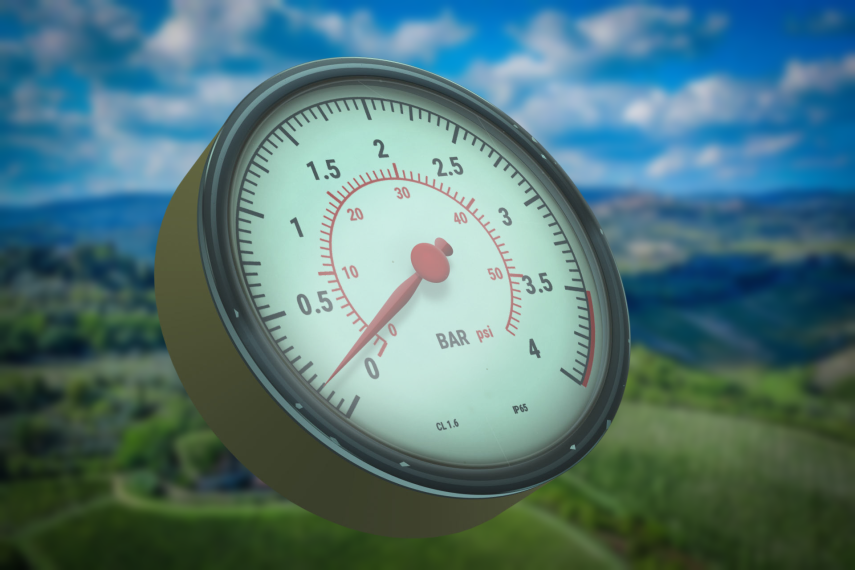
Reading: 0.15 bar
